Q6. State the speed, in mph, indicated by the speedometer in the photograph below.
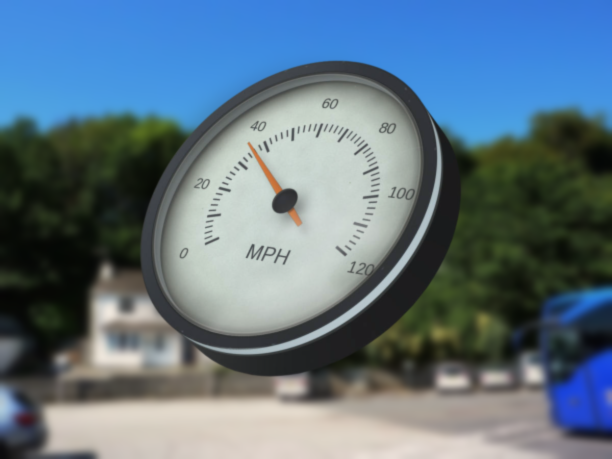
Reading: 36 mph
